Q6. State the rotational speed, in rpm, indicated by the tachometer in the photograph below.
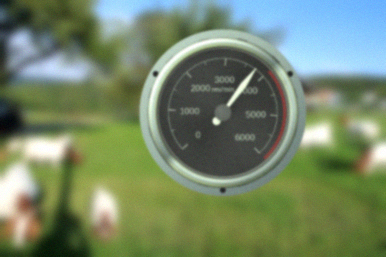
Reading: 3750 rpm
